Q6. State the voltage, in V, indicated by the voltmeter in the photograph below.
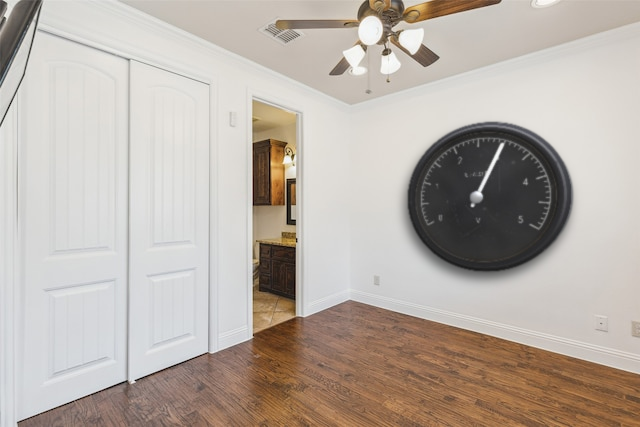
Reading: 3 V
